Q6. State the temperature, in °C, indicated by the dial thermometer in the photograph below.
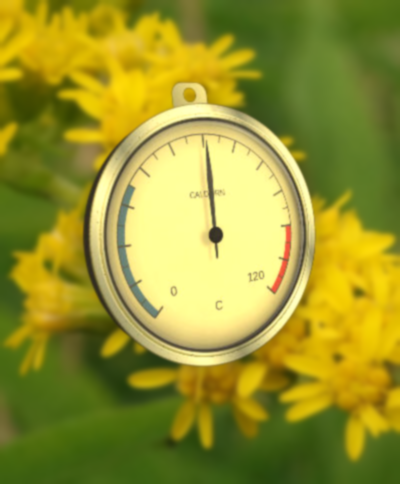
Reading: 60 °C
